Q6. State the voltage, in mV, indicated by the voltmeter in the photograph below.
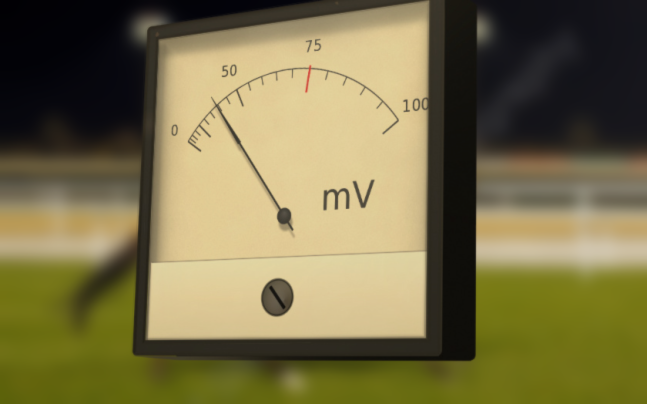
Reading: 40 mV
